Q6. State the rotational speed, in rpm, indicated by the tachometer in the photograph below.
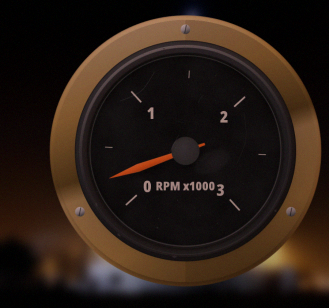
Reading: 250 rpm
